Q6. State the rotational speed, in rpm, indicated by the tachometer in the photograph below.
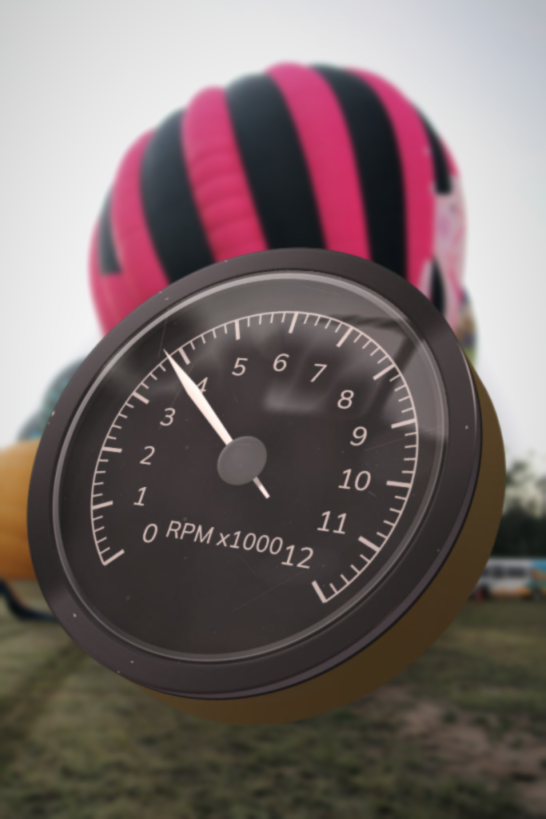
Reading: 3800 rpm
